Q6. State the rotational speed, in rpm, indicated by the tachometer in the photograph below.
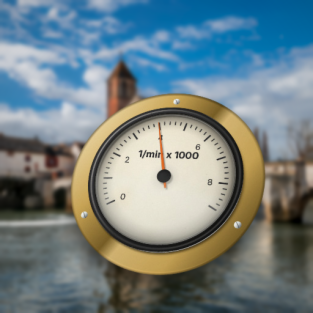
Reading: 4000 rpm
